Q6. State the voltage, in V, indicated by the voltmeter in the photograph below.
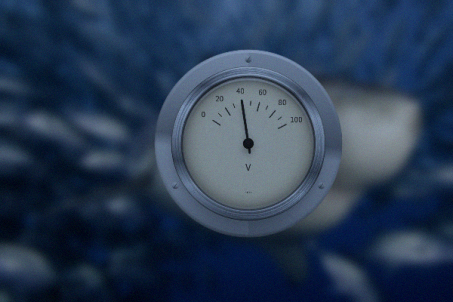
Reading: 40 V
